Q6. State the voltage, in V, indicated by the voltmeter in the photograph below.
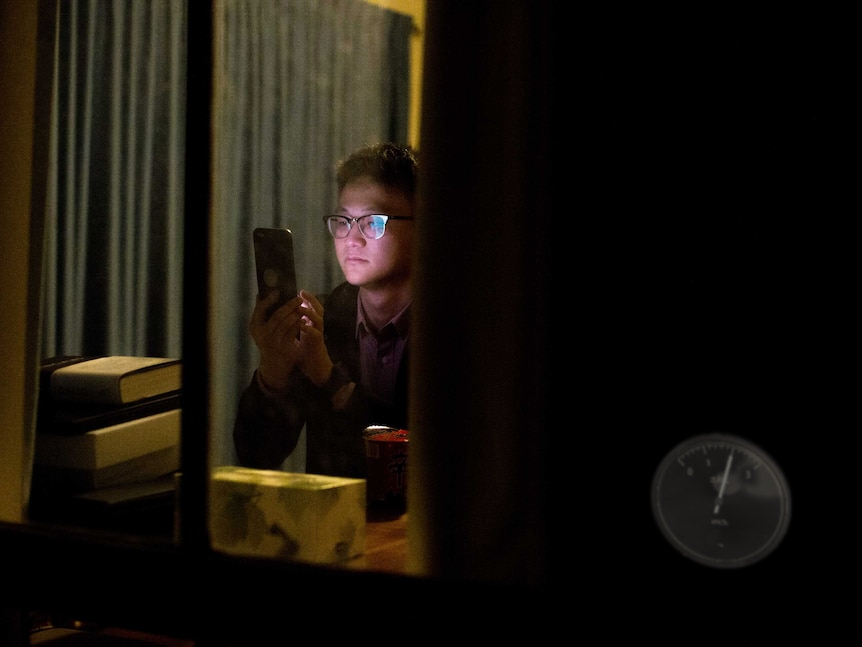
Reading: 2 V
